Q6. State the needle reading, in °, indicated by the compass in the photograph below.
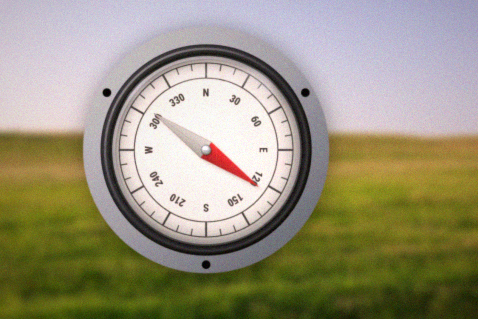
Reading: 125 °
